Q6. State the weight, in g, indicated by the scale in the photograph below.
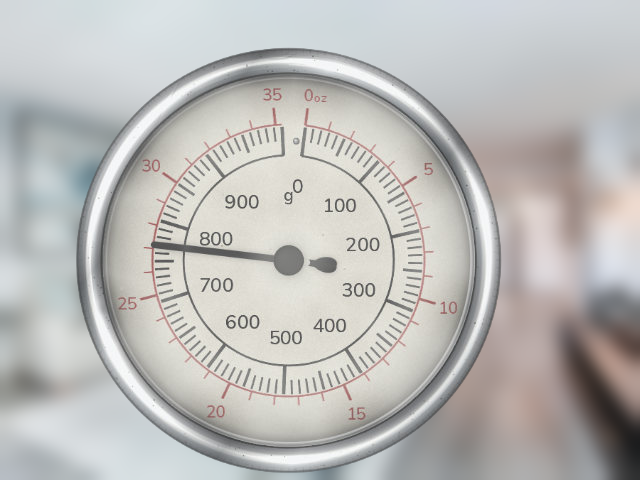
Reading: 770 g
